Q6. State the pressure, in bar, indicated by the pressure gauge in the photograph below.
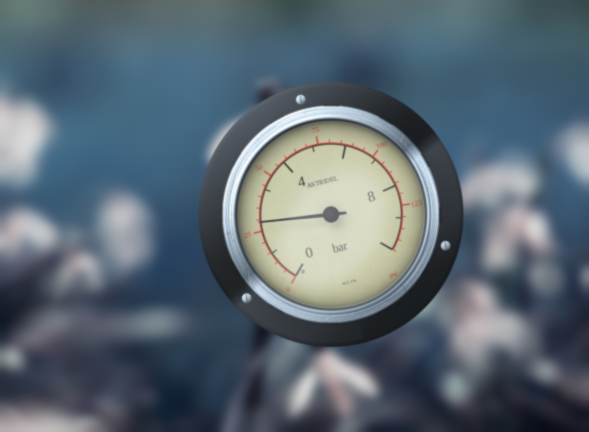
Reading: 2 bar
